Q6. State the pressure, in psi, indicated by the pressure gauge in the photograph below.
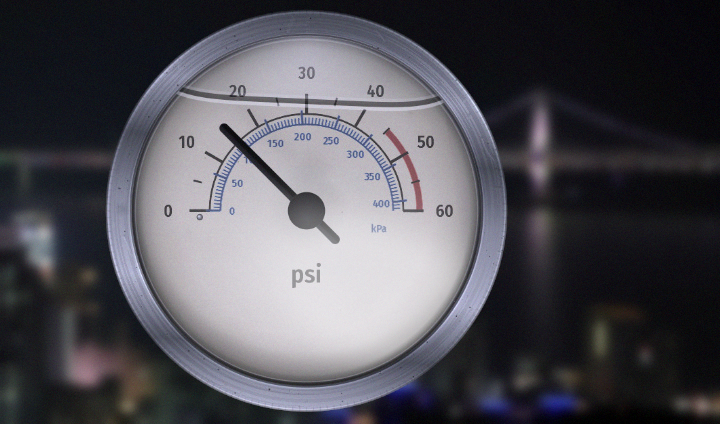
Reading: 15 psi
